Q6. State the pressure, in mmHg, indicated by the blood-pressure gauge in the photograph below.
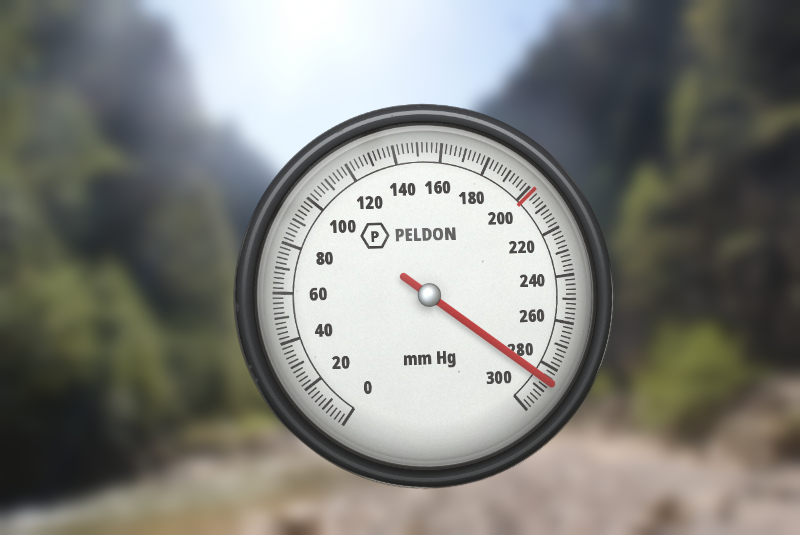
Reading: 286 mmHg
